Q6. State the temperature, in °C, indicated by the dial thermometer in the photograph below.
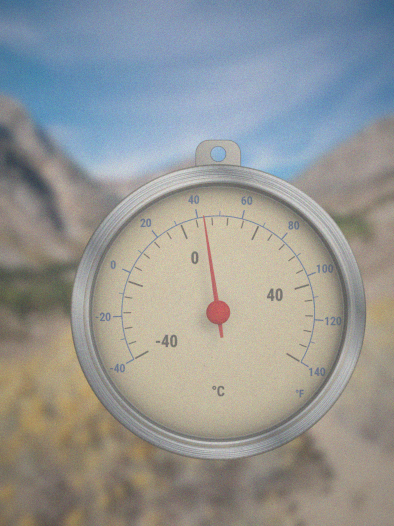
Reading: 6 °C
